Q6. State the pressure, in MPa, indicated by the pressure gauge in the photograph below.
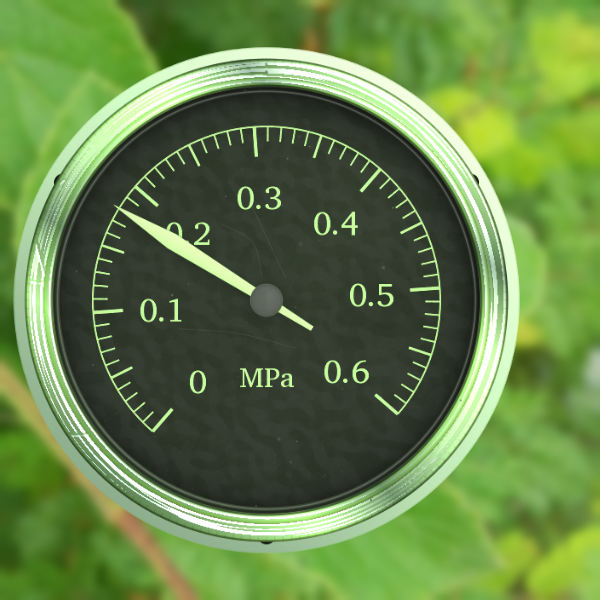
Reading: 0.18 MPa
